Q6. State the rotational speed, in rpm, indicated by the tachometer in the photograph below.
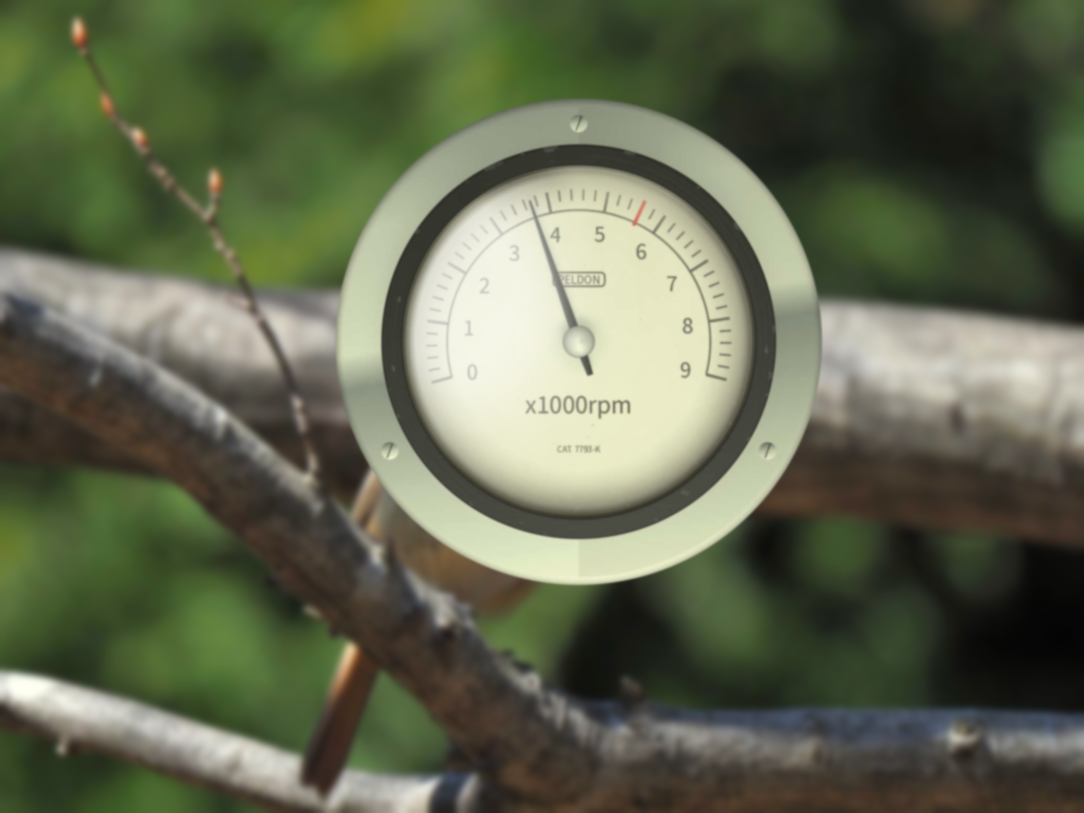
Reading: 3700 rpm
